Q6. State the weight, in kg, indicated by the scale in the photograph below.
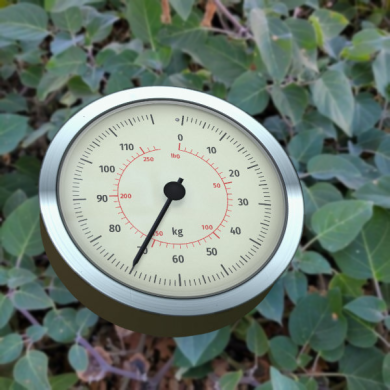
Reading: 70 kg
